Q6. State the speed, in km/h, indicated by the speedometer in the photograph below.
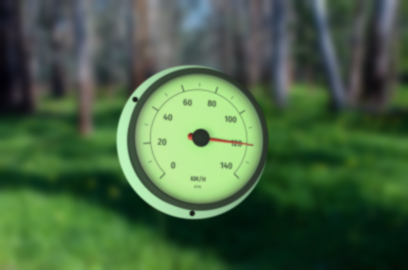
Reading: 120 km/h
